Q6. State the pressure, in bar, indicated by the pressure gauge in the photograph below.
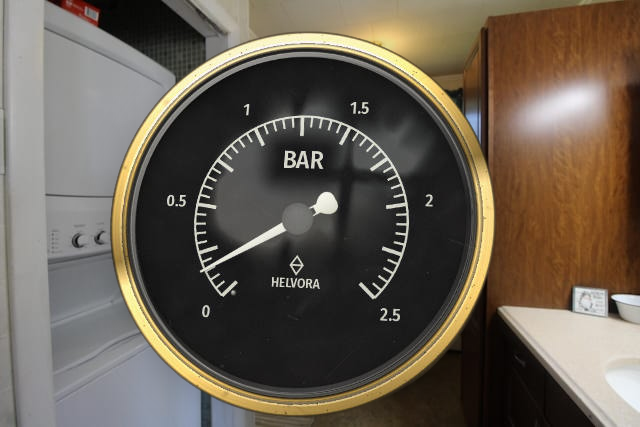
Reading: 0.15 bar
